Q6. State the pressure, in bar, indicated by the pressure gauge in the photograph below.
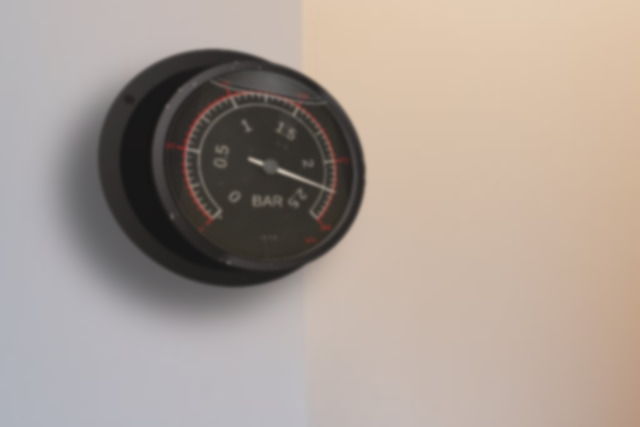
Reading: 2.25 bar
